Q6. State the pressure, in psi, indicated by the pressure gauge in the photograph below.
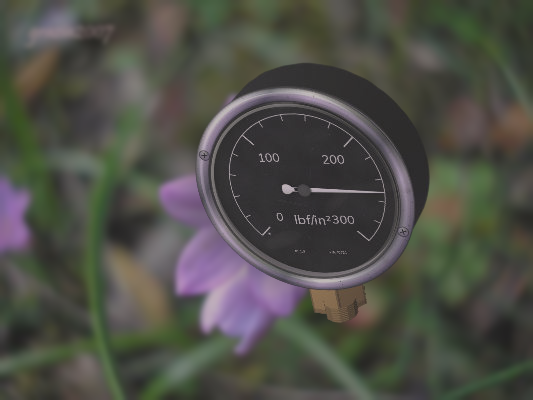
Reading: 250 psi
